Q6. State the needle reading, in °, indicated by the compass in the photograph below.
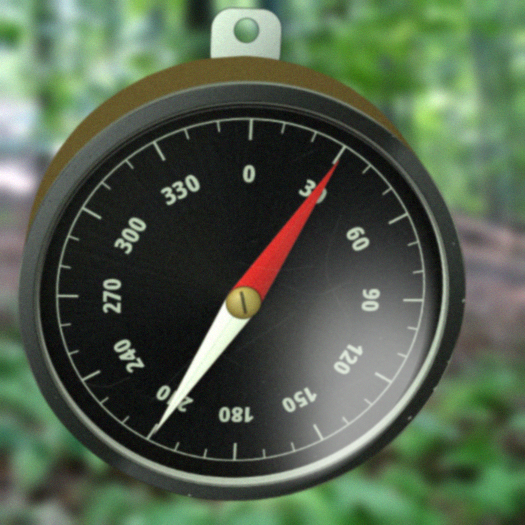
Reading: 30 °
